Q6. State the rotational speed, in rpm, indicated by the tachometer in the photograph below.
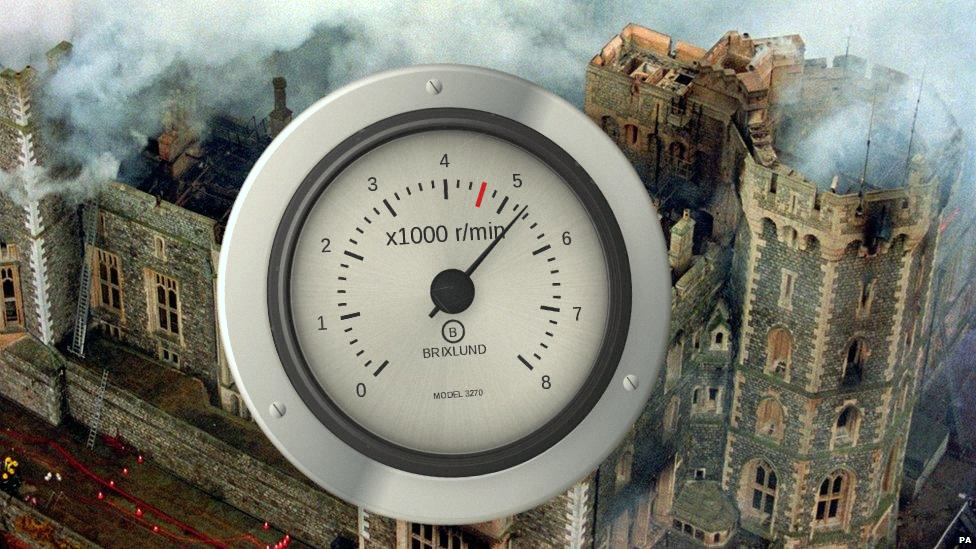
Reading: 5300 rpm
